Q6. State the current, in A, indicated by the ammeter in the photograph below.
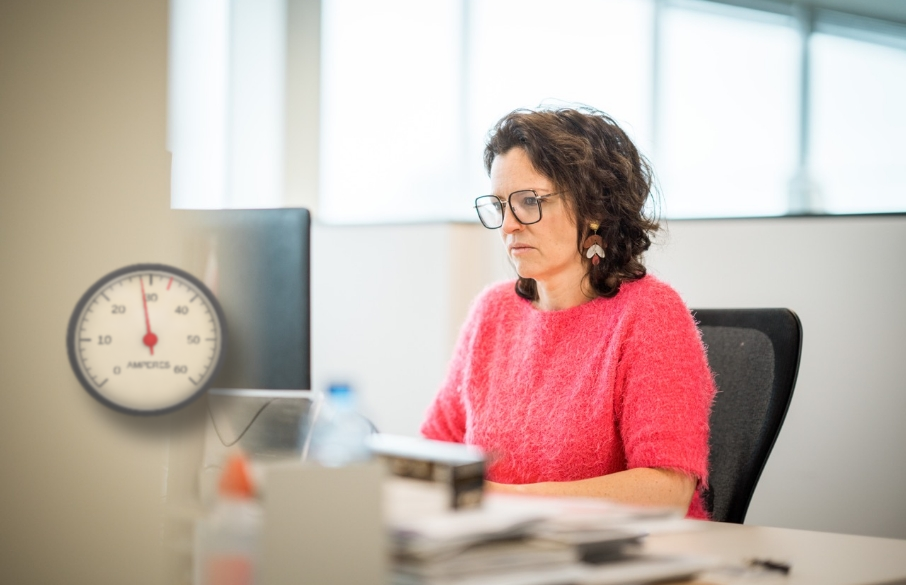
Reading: 28 A
